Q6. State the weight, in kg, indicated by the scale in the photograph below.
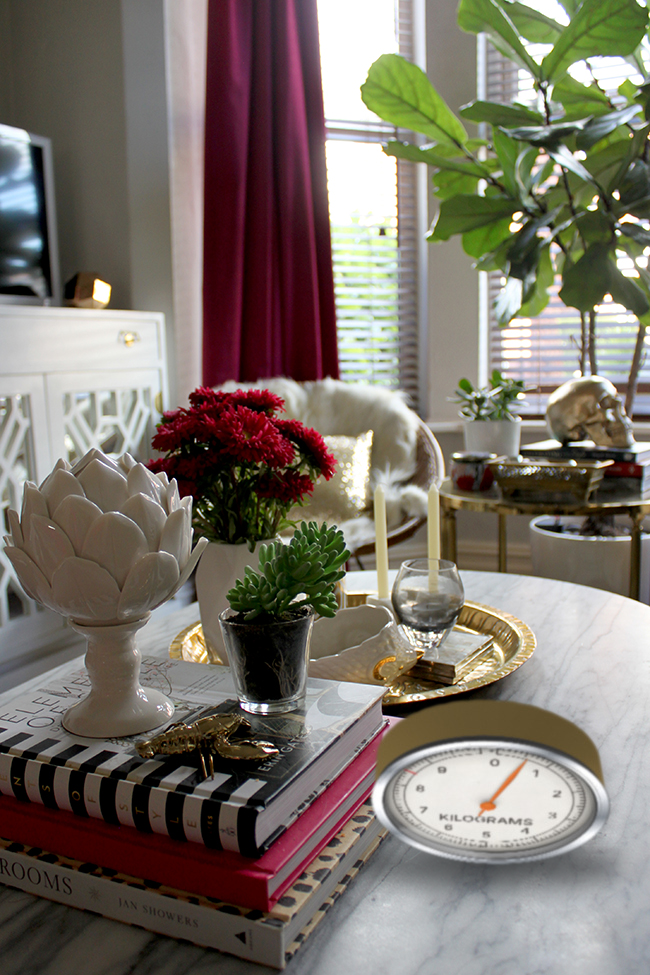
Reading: 0.5 kg
